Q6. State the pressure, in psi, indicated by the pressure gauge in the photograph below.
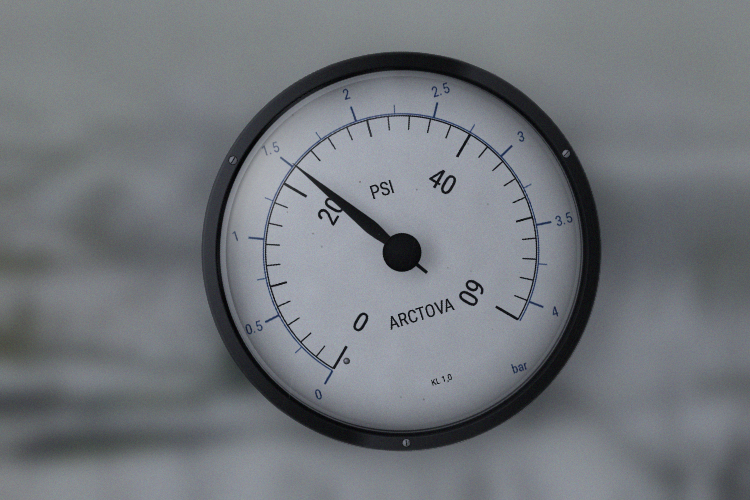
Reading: 22 psi
